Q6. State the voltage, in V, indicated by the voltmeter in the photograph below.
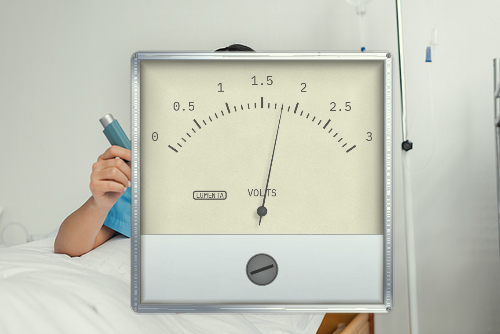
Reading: 1.8 V
